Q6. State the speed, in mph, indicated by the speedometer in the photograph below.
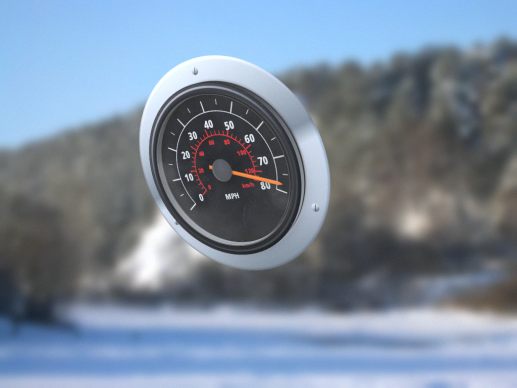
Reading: 77.5 mph
